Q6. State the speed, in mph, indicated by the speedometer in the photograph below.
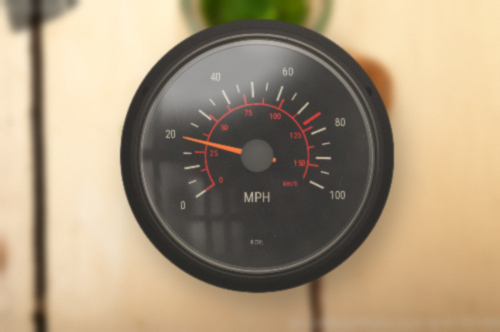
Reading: 20 mph
